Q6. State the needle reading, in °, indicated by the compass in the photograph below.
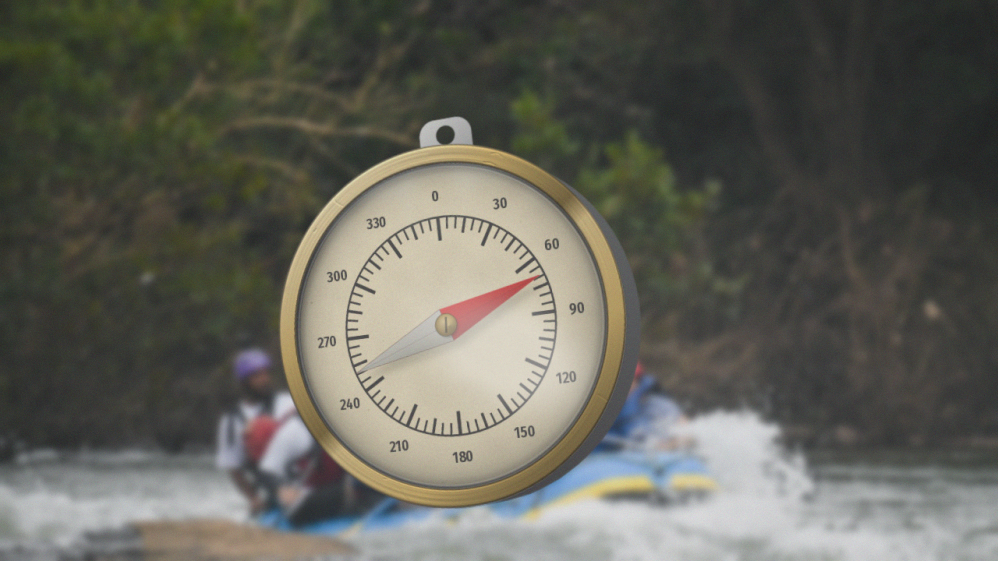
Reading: 70 °
